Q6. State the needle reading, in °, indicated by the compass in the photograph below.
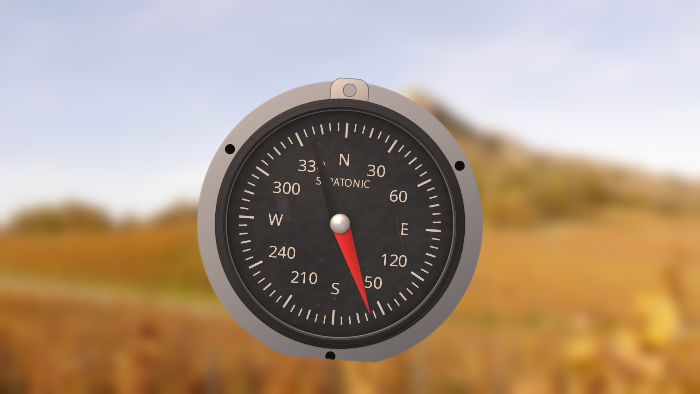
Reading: 157.5 °
